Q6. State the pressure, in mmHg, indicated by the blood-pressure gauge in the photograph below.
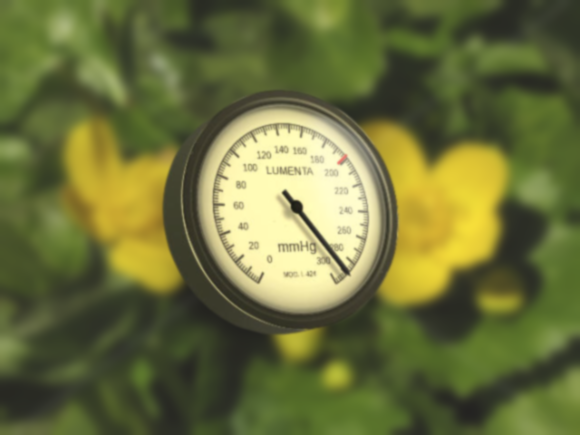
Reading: 290 mmHg
